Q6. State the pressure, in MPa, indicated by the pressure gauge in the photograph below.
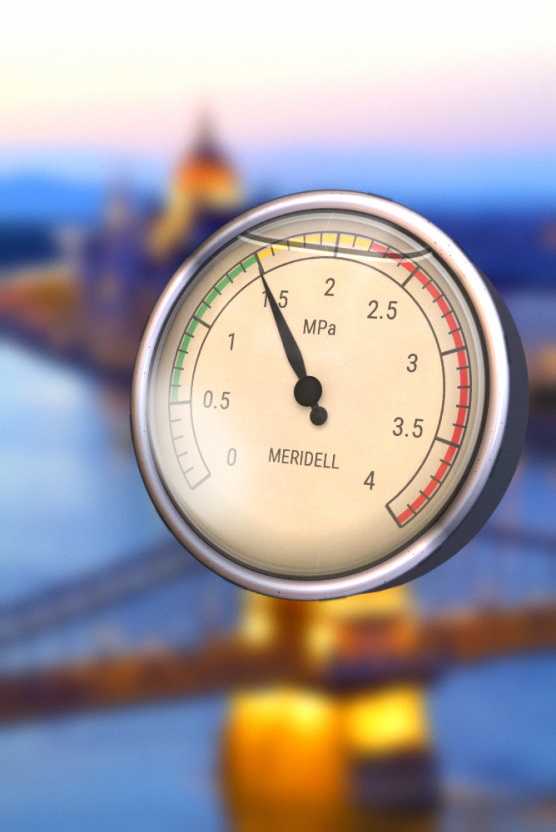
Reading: 1.5 MPa
